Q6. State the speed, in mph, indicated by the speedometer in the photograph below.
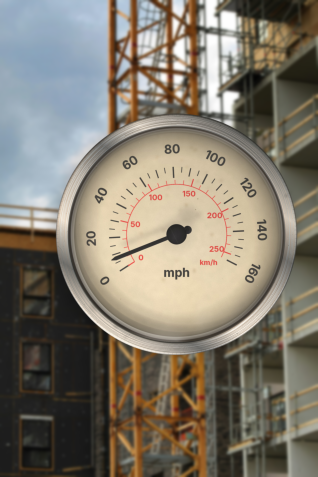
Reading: 7.5 mph
